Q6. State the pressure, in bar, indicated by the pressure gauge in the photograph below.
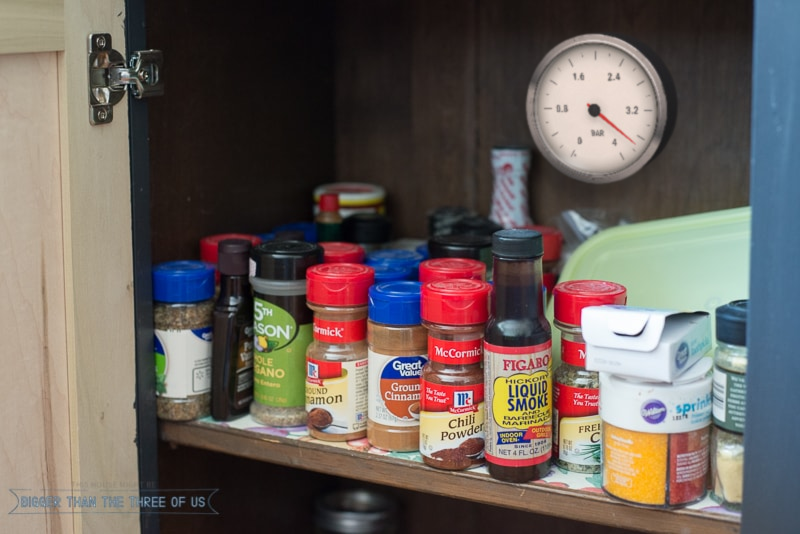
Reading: 3.7 bar
